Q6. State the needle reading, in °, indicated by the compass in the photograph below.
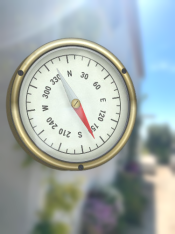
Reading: 160 °
